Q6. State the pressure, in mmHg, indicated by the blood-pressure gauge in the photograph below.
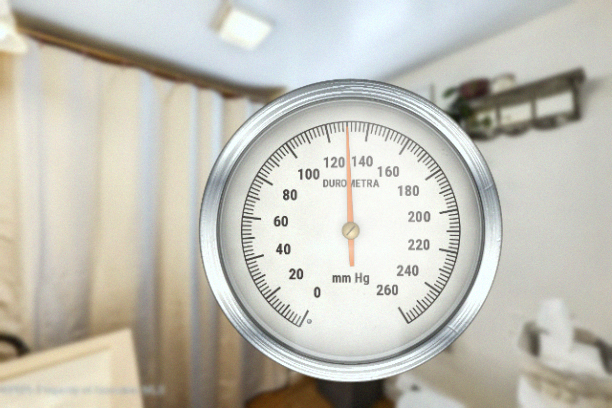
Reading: 130 mmHg
